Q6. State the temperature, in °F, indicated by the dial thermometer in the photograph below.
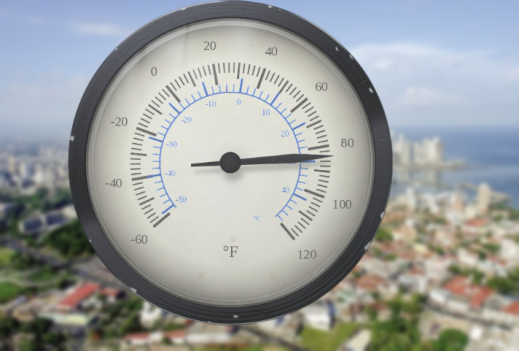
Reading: 84 °F
